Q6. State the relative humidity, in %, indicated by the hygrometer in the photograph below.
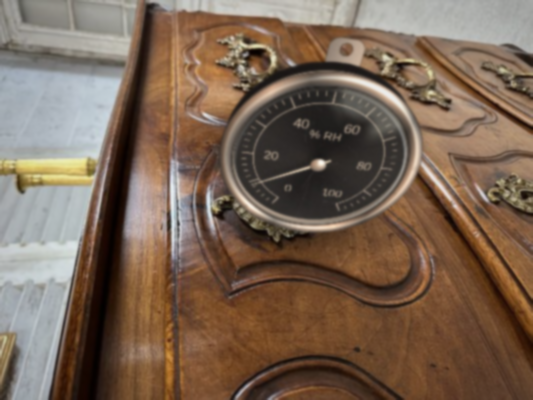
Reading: 10 %
